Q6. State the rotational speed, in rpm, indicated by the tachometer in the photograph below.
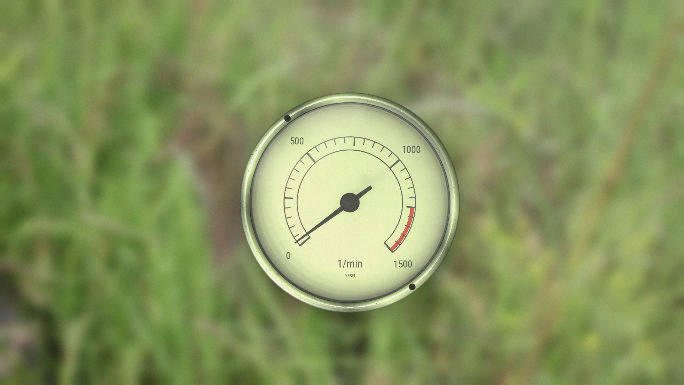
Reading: 25 rpm
